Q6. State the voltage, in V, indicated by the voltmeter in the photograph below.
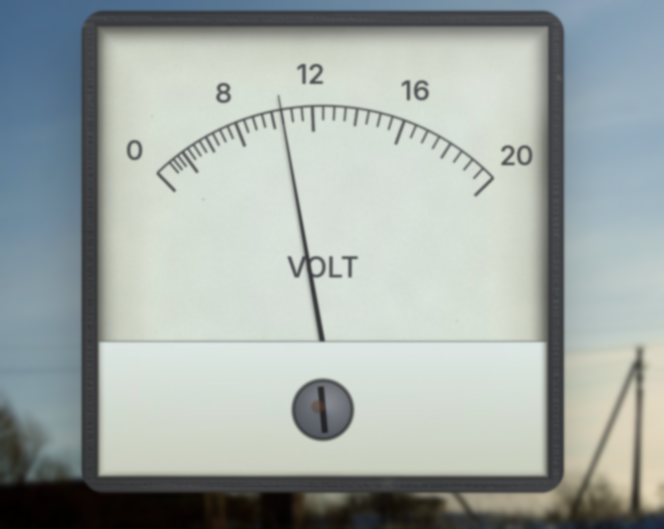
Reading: 10.5 V
